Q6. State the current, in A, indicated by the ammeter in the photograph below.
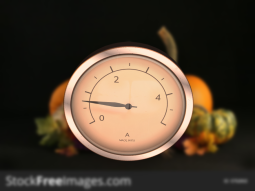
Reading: 0.75 A
